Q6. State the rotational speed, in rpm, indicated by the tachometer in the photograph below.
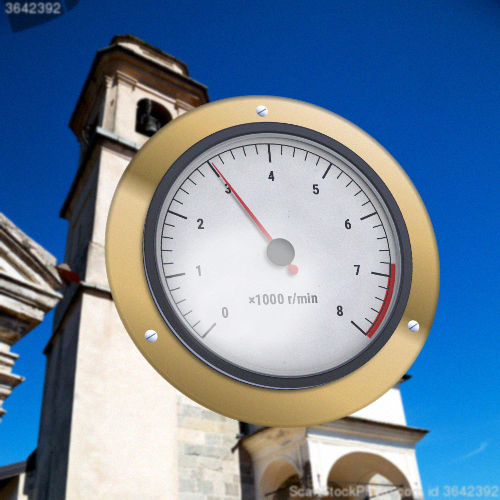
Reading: 3000 rpm
